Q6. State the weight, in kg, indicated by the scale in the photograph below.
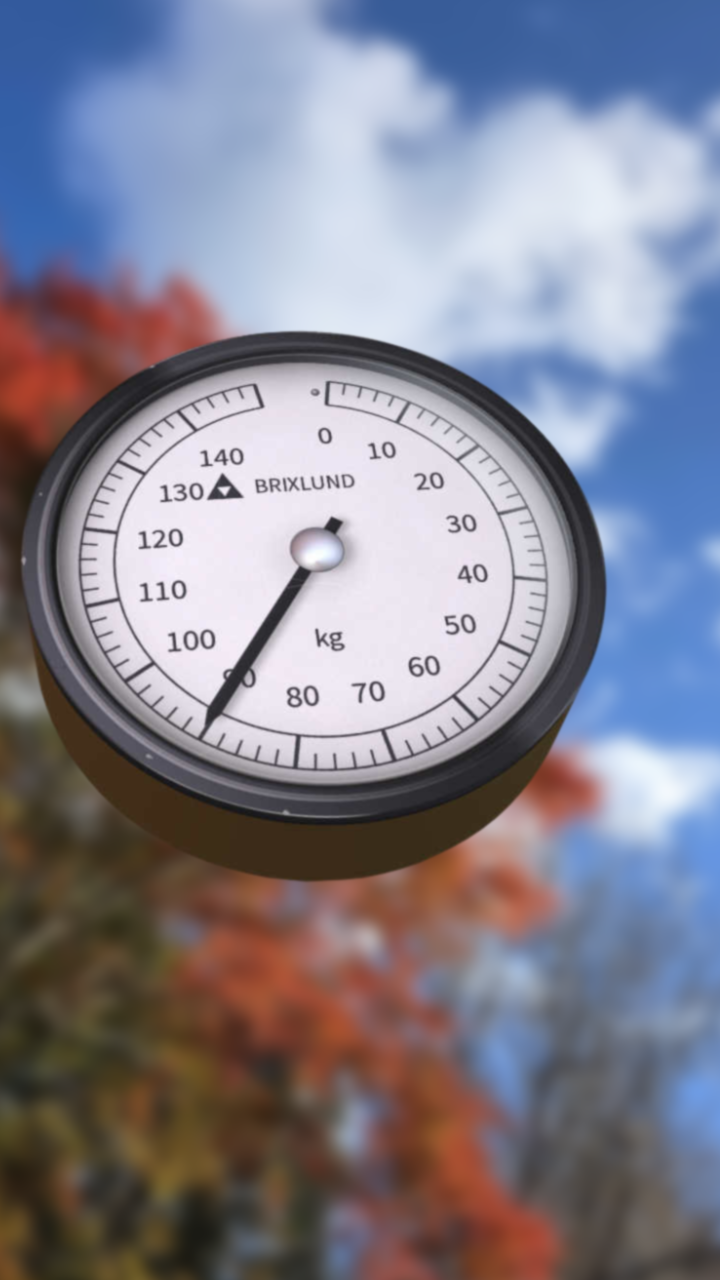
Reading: 90 kg
